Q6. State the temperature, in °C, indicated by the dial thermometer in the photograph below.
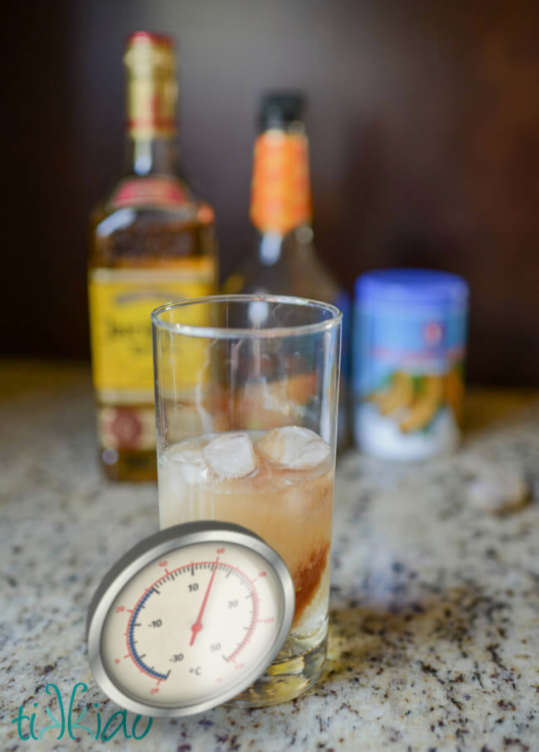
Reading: 15 °C
